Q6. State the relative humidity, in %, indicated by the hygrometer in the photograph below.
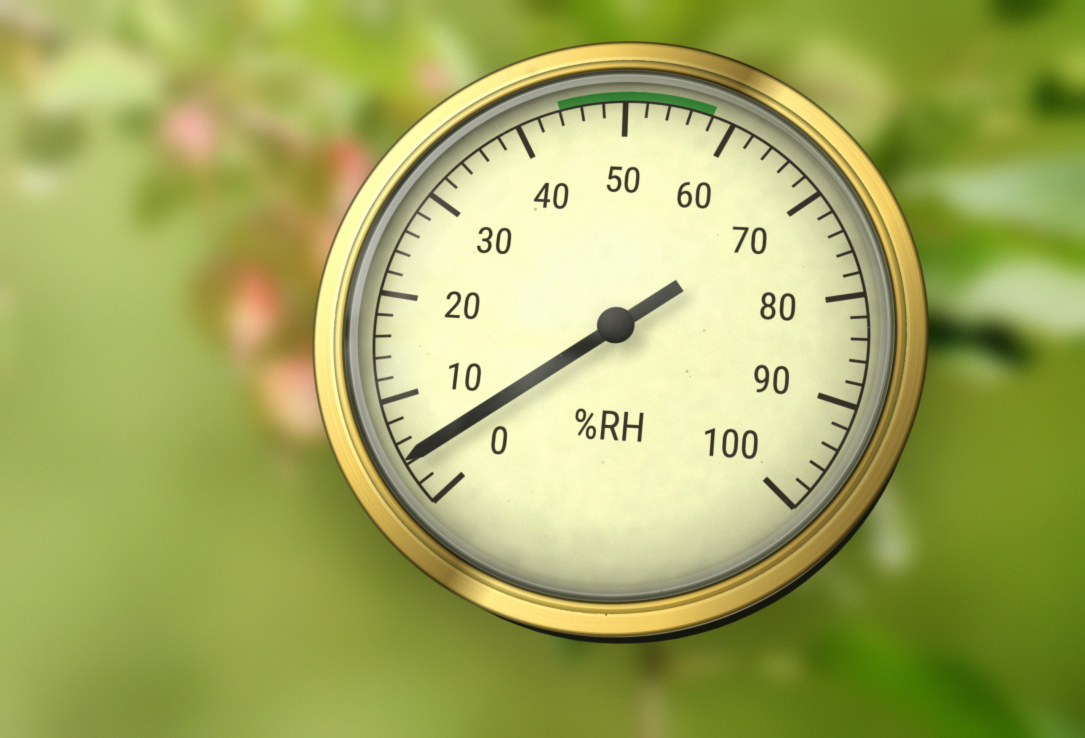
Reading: 4 %
